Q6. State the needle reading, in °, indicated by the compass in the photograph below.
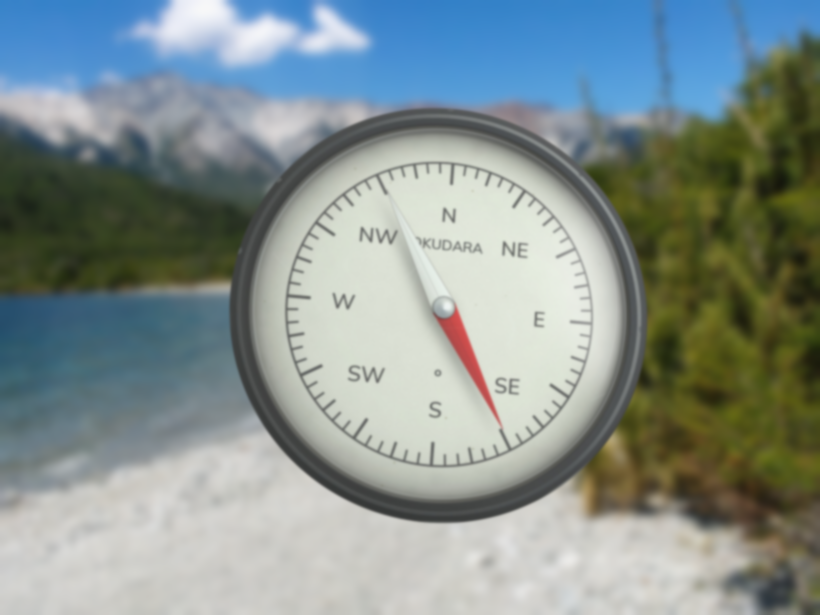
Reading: 150 °
